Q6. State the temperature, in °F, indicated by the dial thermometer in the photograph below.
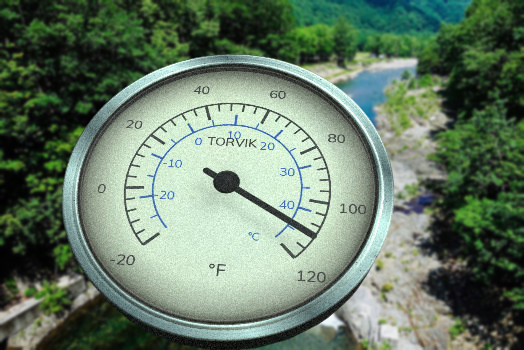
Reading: 112 °F
